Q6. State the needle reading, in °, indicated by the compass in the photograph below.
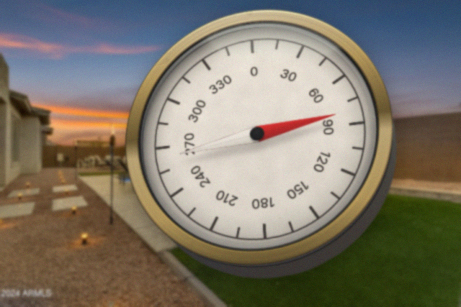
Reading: 82.5 °
